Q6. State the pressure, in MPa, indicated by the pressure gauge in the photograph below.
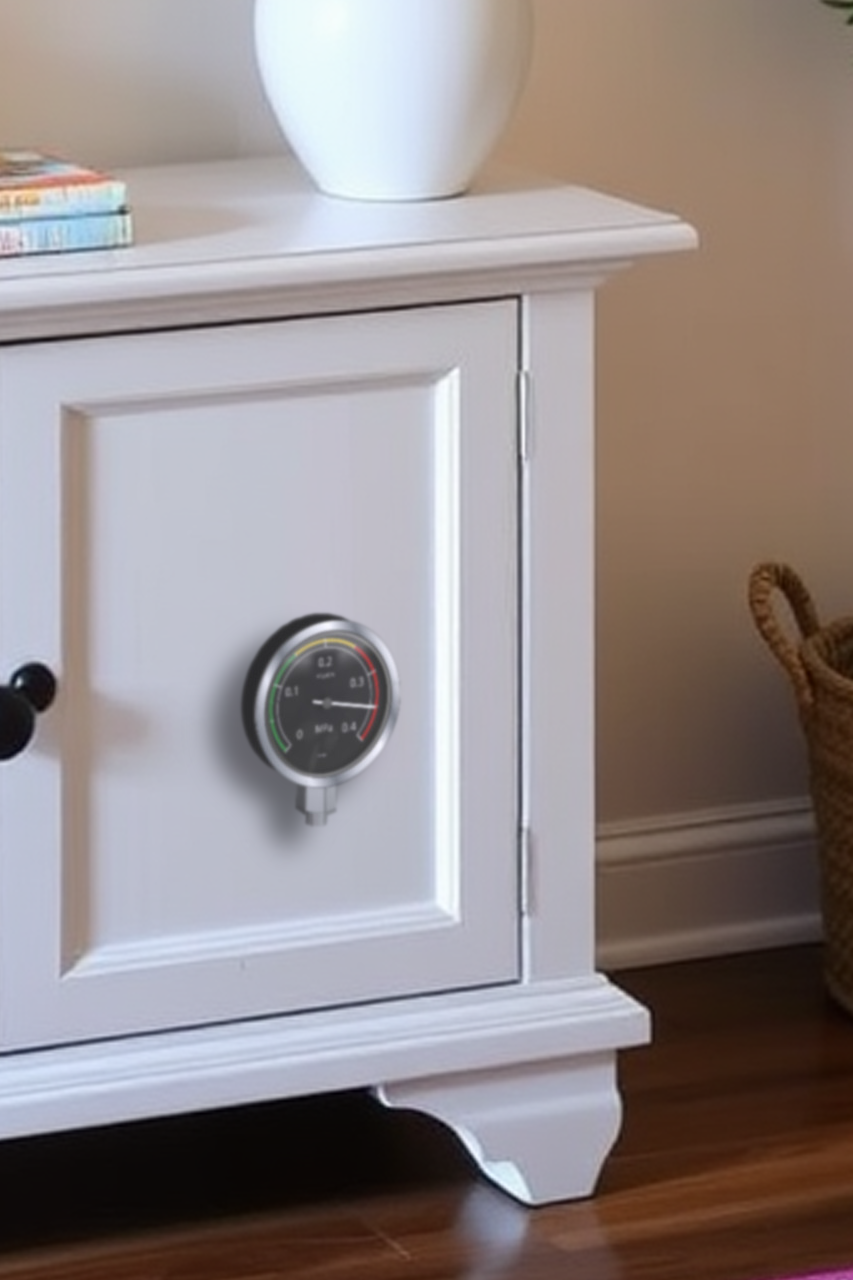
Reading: 0.35 MPa
